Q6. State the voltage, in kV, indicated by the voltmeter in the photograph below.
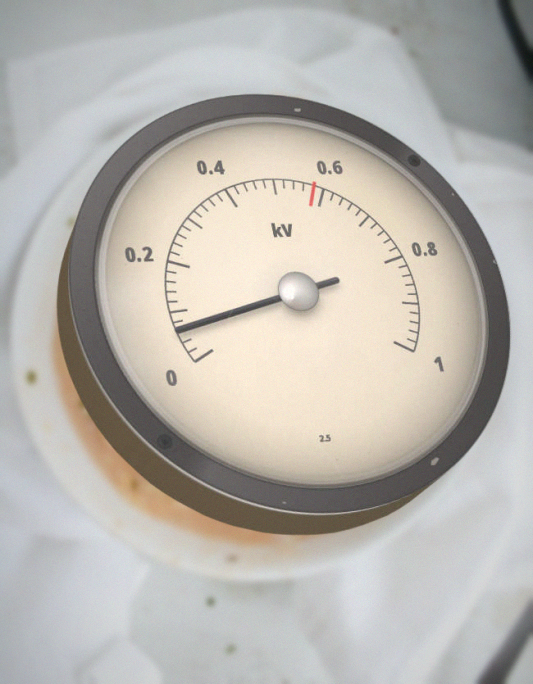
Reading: 0.06 kV
